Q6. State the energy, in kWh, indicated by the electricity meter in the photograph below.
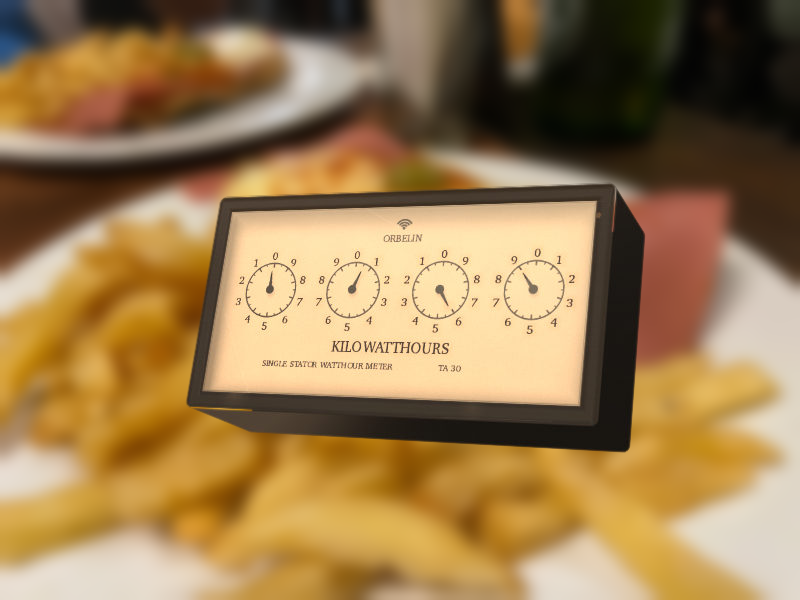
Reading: 59 kWh
